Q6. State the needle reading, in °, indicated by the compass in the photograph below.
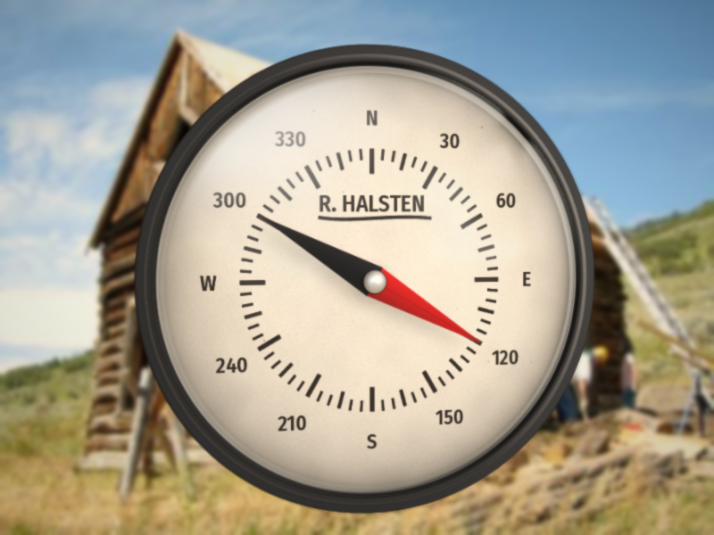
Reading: 120 °
